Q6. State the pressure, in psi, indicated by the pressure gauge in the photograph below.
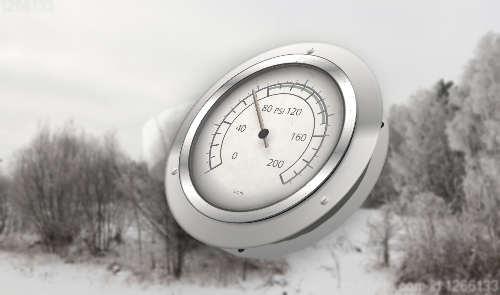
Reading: 70 psi
